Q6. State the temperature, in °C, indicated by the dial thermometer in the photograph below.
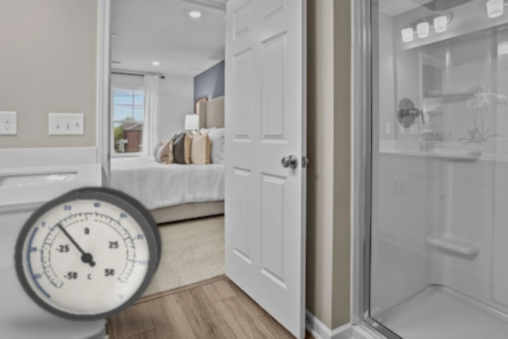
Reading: -12.5 °C
